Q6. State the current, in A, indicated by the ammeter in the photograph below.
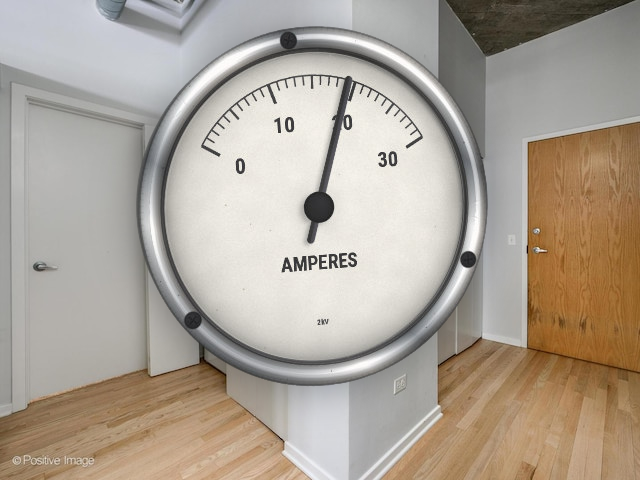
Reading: 19 A
